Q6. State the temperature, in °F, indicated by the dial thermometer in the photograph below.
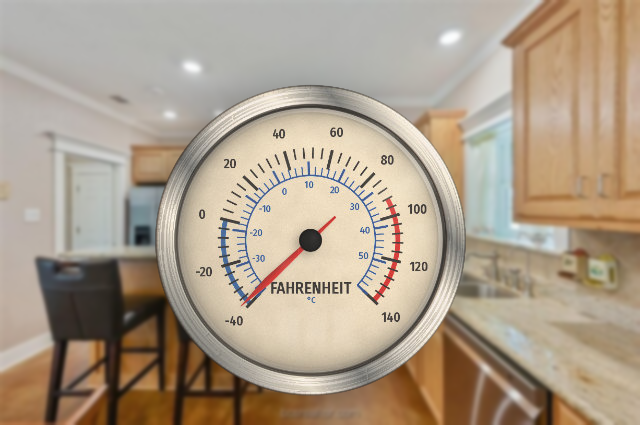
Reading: -38 °F
